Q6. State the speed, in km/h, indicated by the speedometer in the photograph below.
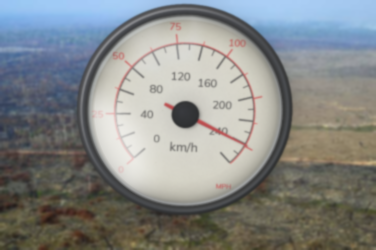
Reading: 240 km/h
